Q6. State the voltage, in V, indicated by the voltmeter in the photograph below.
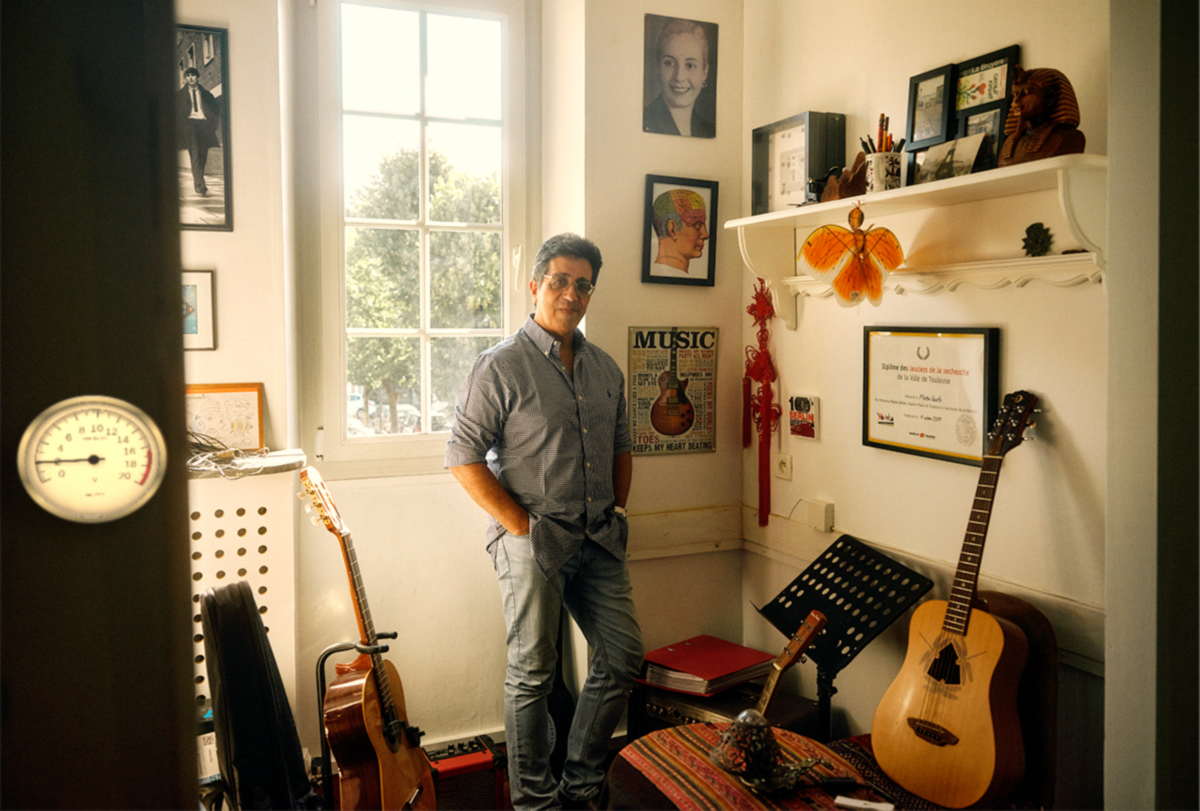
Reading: 2 V
